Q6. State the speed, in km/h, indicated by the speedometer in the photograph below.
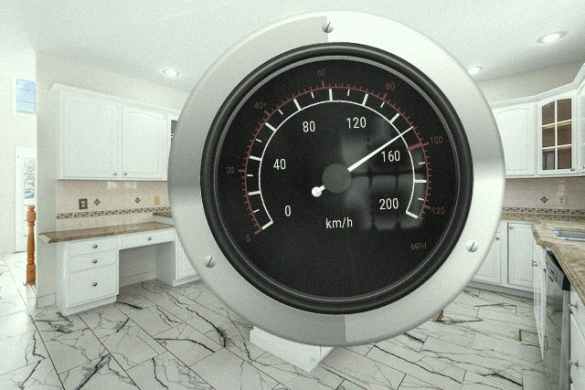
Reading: 150 km/h
